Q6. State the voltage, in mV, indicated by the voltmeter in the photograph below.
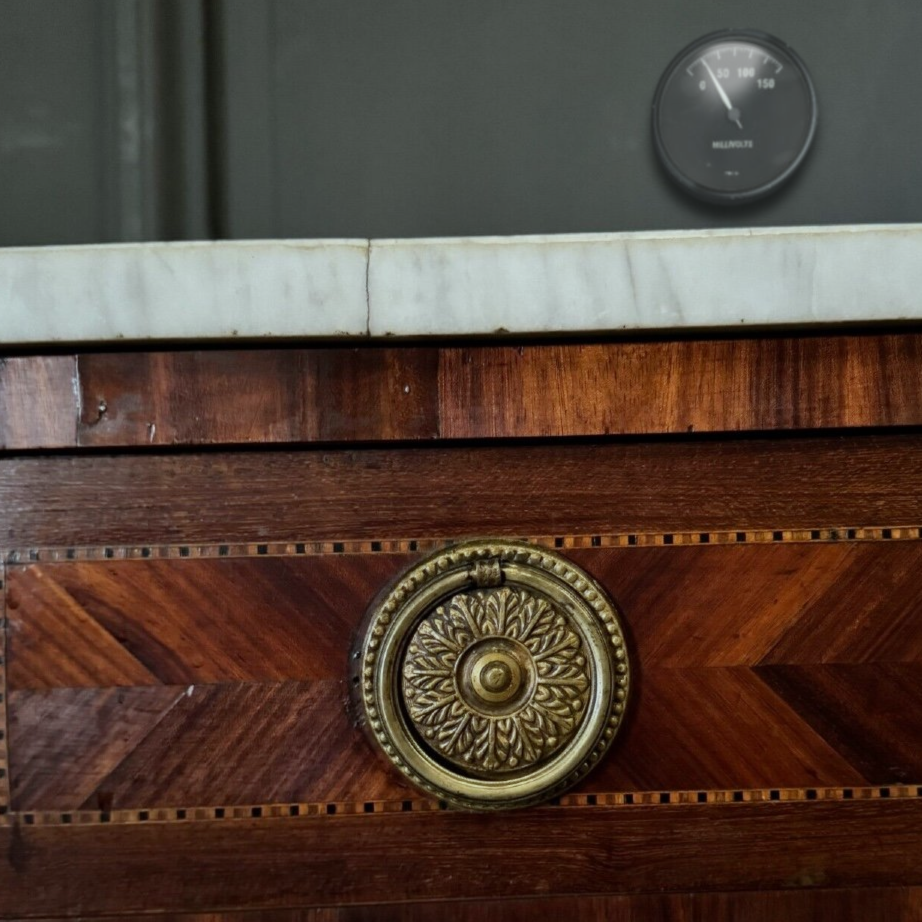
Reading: 25 mV
